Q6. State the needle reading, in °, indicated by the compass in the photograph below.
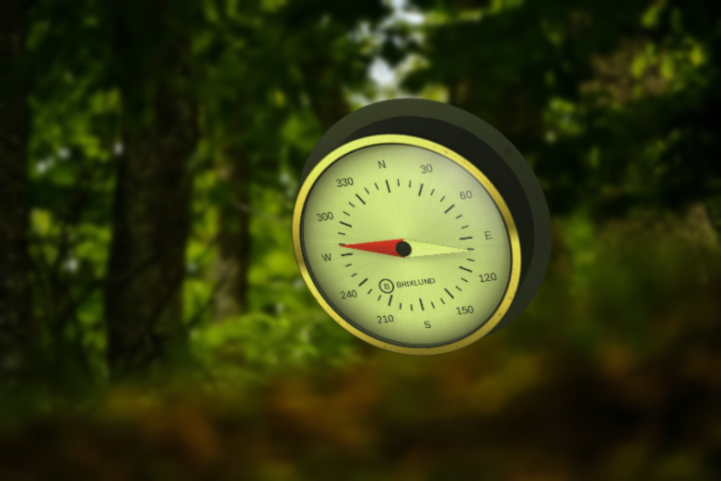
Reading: 280 °
